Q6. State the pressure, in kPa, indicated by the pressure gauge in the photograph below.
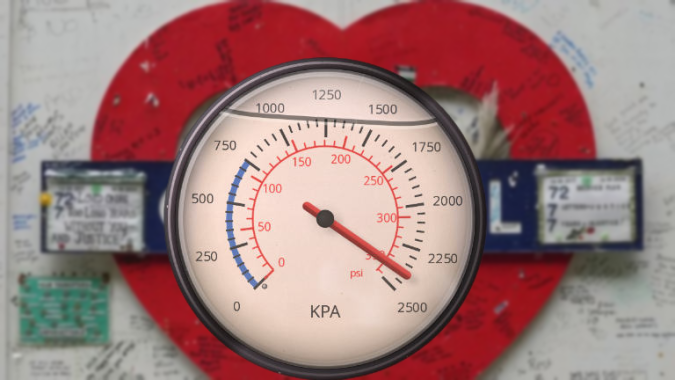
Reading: 2400 kPa
